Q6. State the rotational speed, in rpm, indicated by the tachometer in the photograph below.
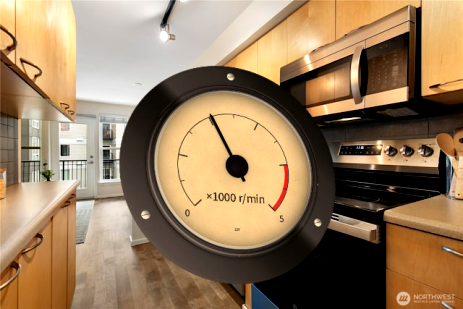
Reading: 2000 rpm
